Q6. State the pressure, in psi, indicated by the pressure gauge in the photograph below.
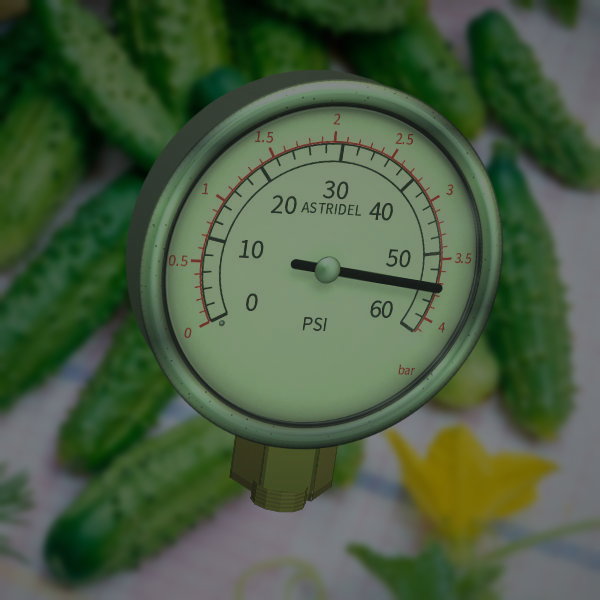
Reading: 54 psi
